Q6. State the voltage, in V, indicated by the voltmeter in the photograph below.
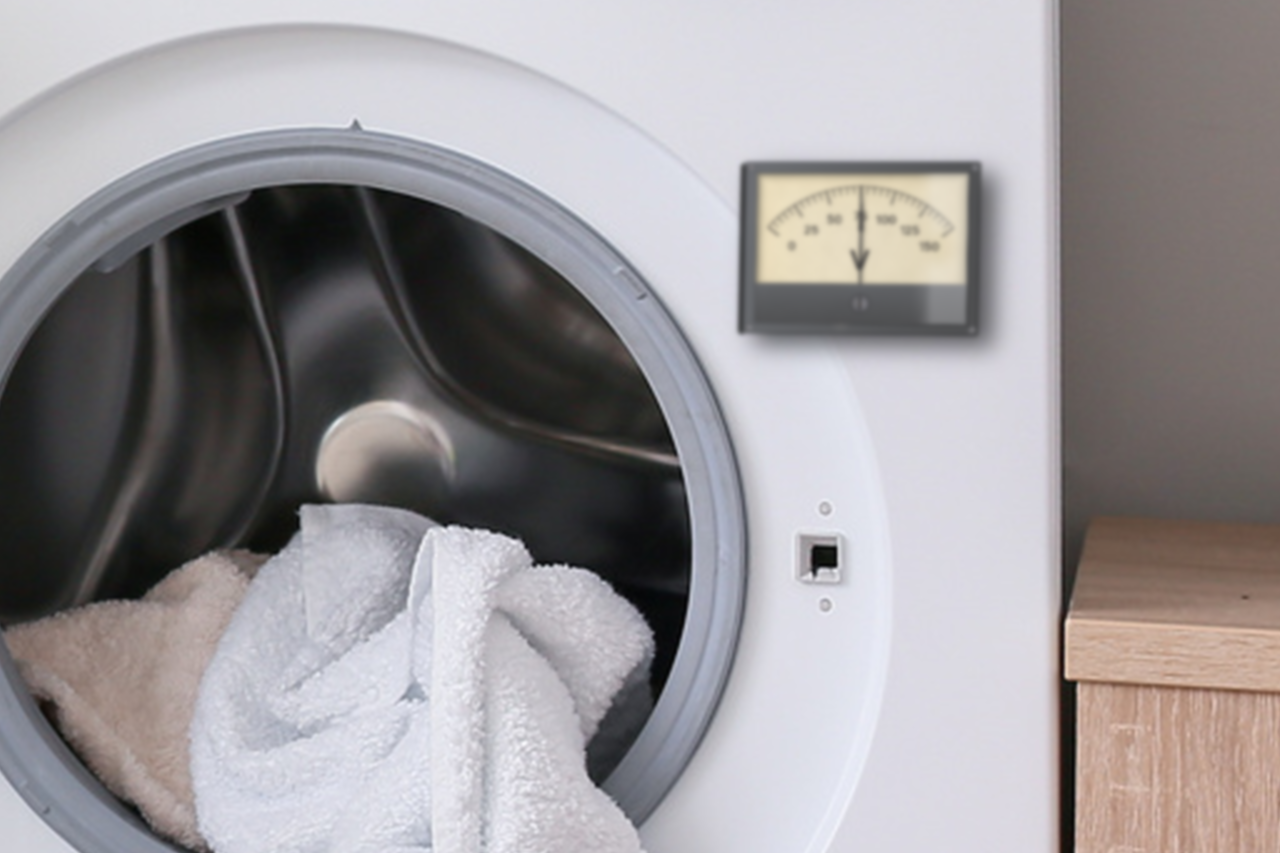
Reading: 75 V
